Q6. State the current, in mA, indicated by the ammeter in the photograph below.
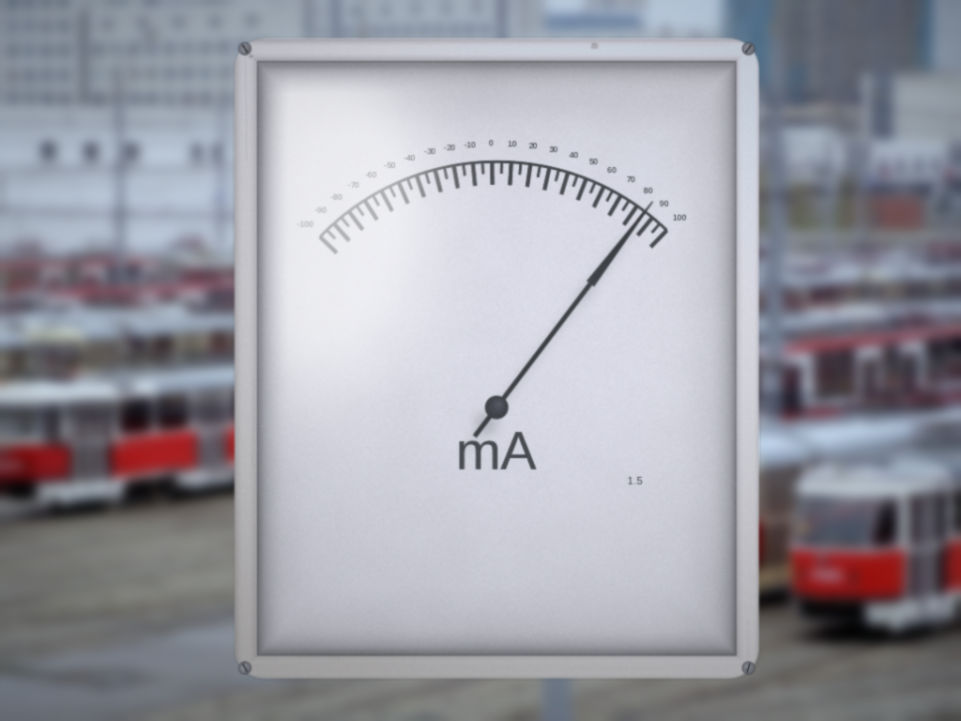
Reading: 85 mA
